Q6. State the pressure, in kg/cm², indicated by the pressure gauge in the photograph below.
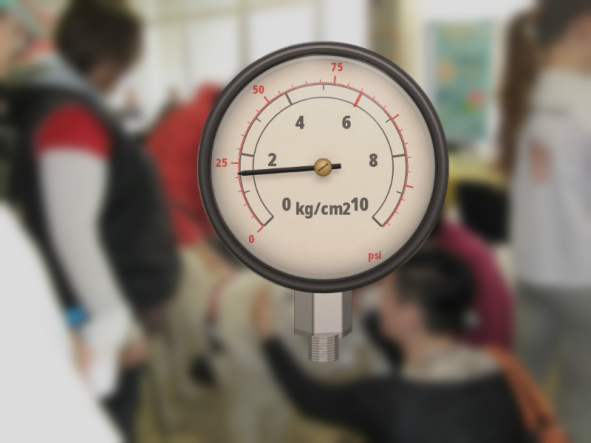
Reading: 1.5 kg/cm²
